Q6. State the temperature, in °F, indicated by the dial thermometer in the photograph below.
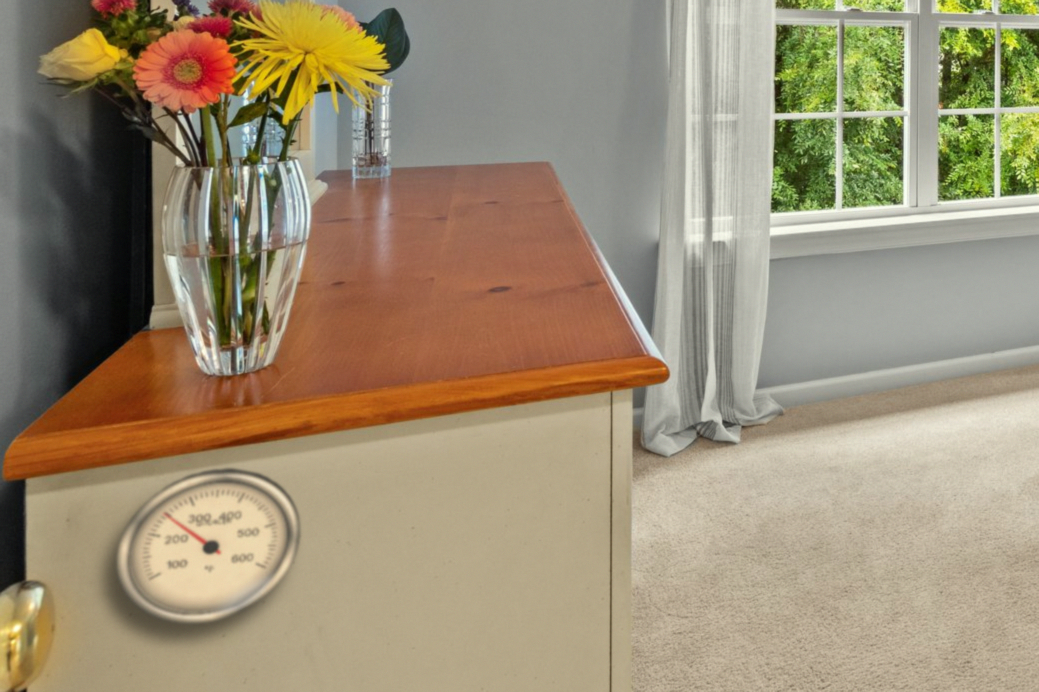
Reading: 250 °F
